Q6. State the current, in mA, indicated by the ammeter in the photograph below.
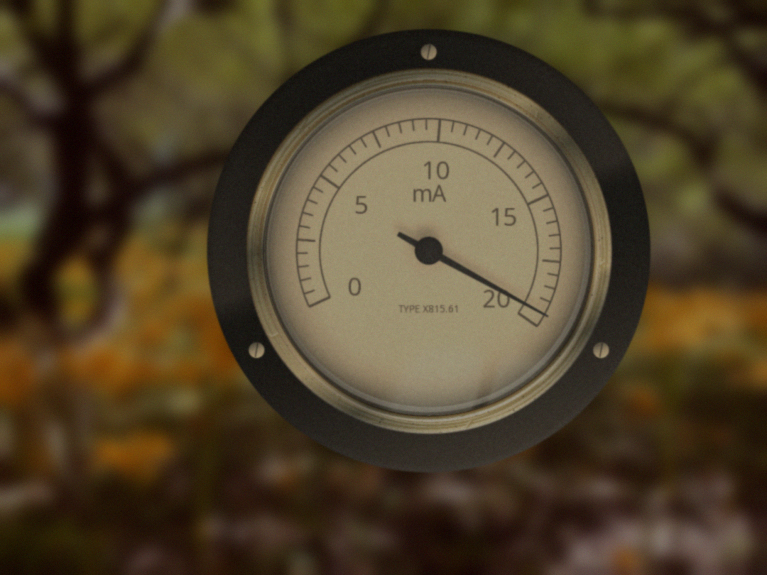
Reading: 19.5 mA
